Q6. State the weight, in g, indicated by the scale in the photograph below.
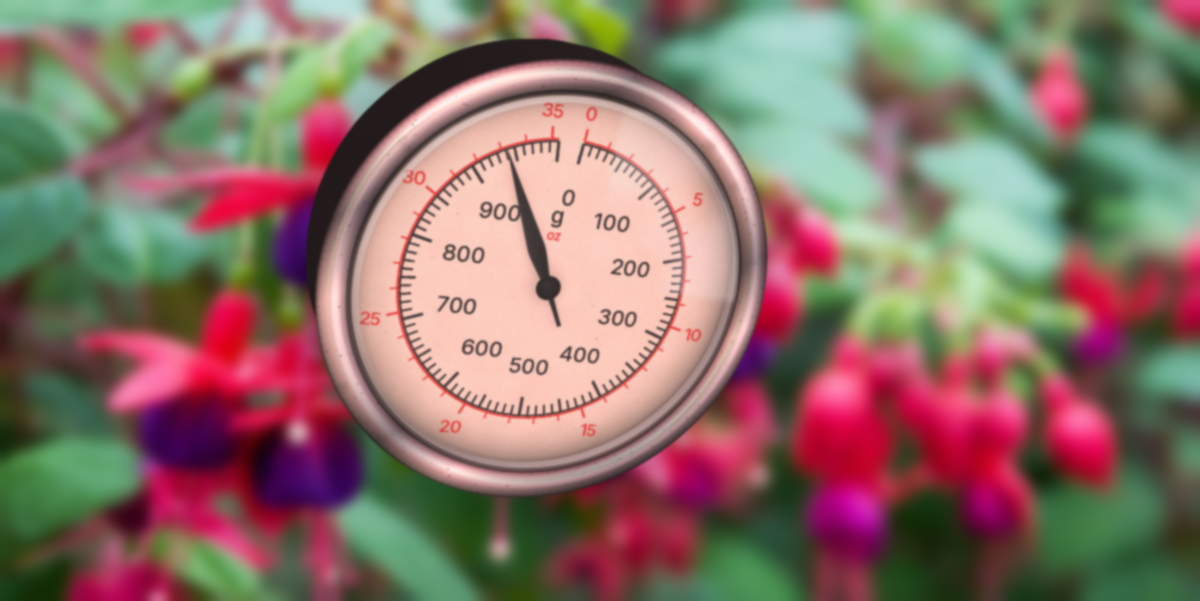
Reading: 940 g
